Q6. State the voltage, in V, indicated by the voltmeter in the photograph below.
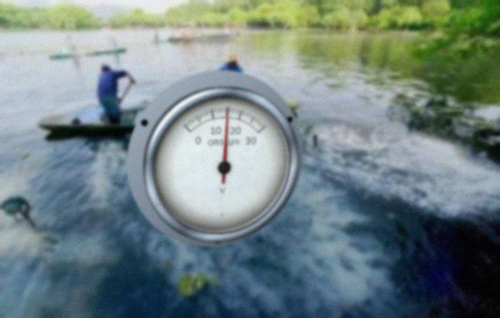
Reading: 15 V
